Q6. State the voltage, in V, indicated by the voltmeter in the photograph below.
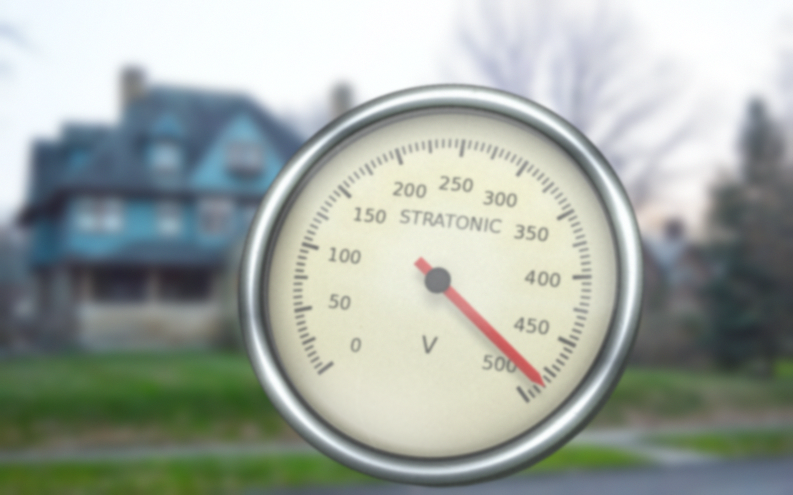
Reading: 485 V
